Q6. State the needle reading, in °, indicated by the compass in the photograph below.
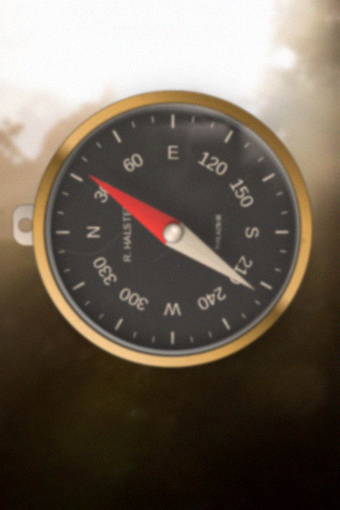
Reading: 35 °
